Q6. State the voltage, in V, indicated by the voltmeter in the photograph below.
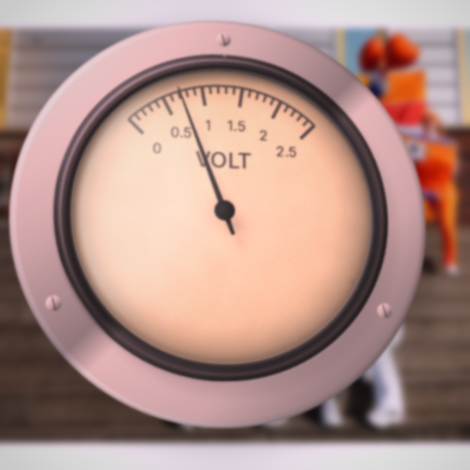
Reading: 0.7 V
